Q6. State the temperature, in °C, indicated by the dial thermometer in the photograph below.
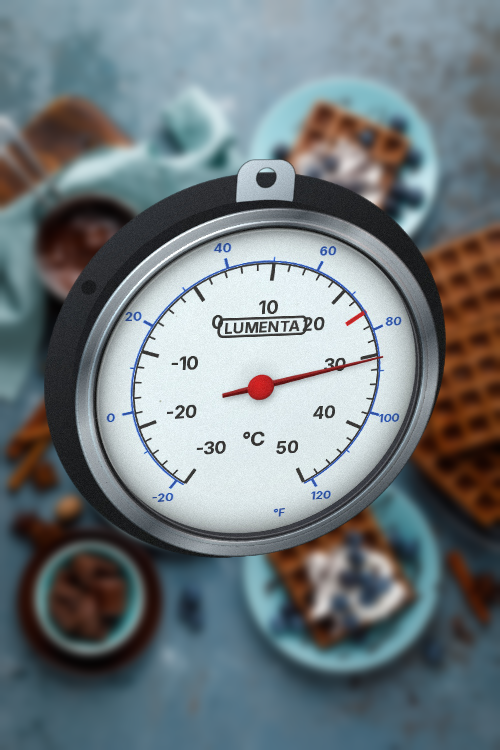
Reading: 30 °C
